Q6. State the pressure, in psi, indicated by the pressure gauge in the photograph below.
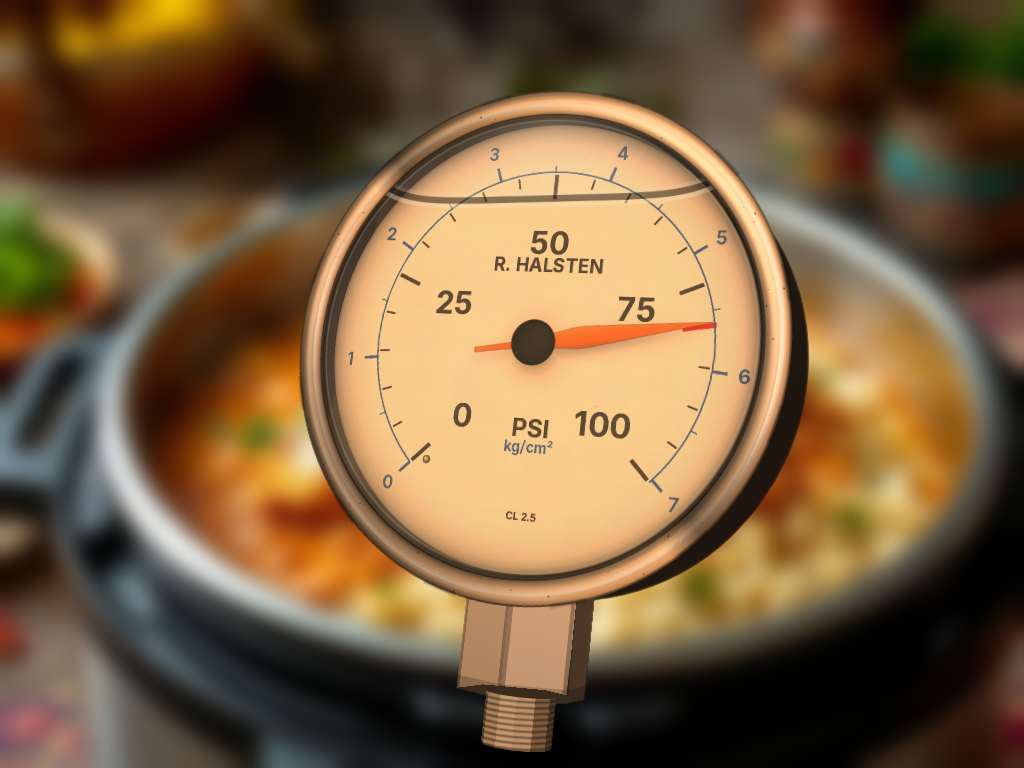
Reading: 80 psi
